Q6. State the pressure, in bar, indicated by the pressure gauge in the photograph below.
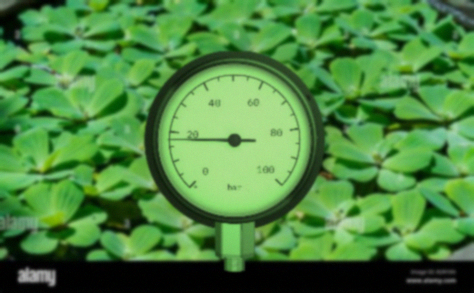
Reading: 17.5 bar
